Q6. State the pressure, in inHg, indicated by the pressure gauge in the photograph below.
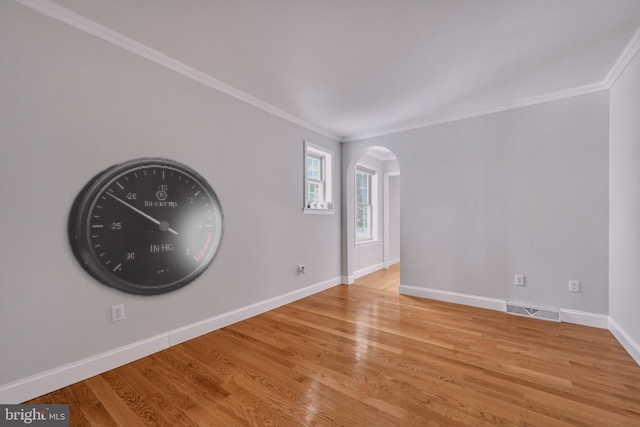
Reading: -21.5 inHg
